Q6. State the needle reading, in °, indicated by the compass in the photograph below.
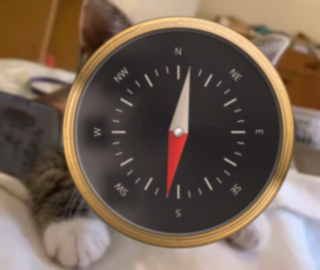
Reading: 190 °
